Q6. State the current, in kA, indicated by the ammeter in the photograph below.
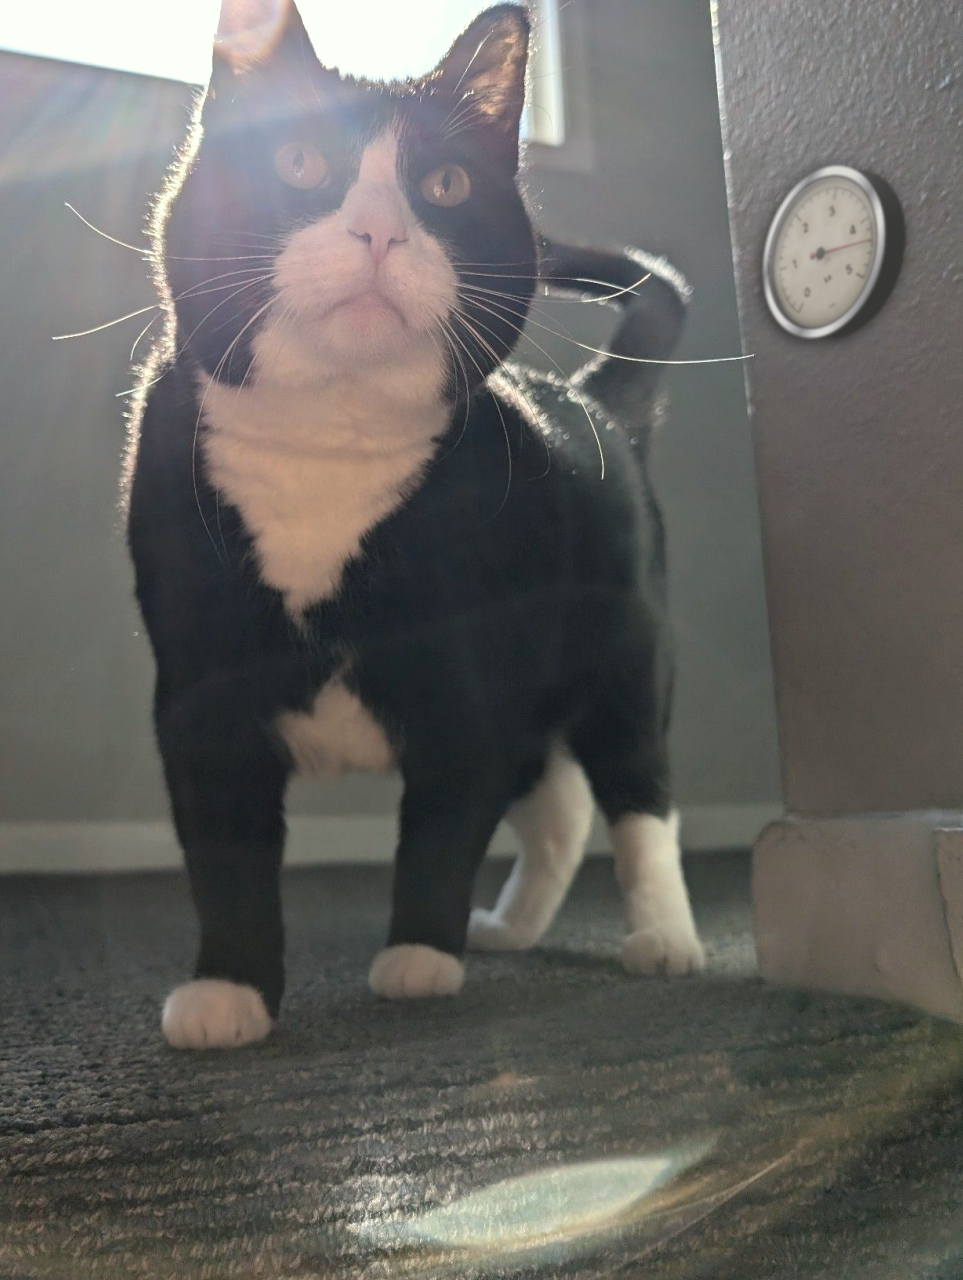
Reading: 4.4 kA
